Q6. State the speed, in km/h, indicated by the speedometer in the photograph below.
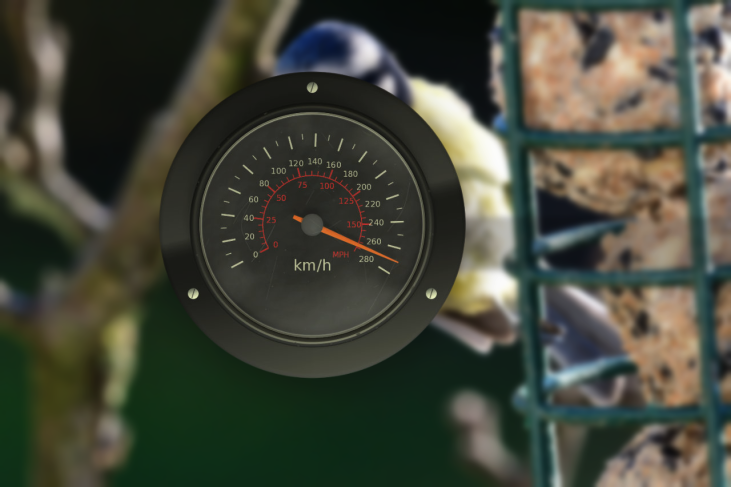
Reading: 270 km/h
